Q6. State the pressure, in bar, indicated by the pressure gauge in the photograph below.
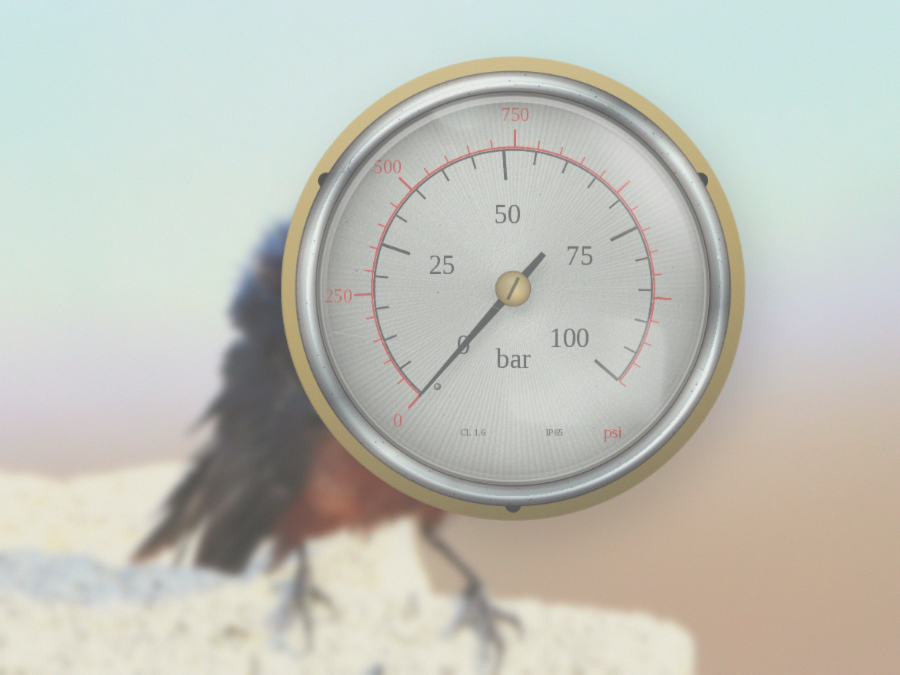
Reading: 0 bar
